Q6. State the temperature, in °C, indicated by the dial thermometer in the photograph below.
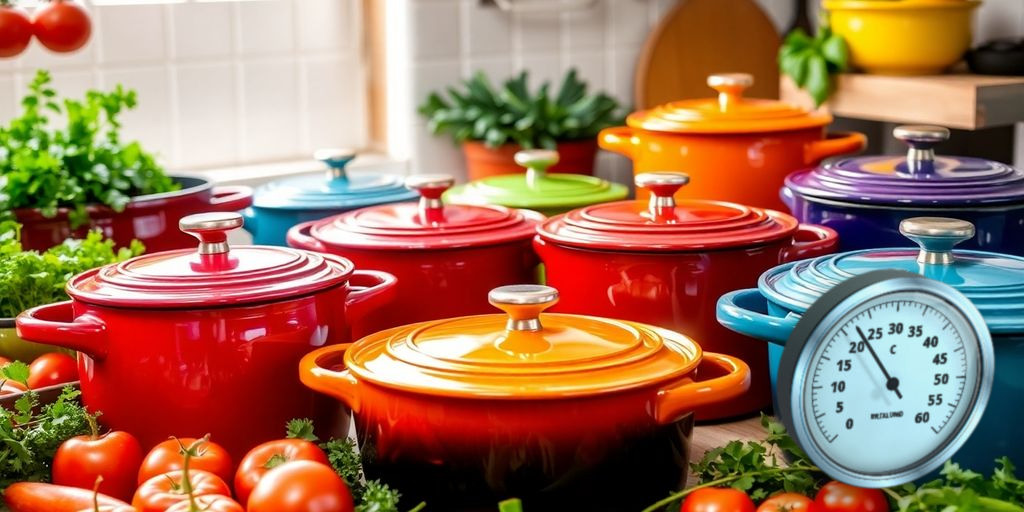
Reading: 22 °C
